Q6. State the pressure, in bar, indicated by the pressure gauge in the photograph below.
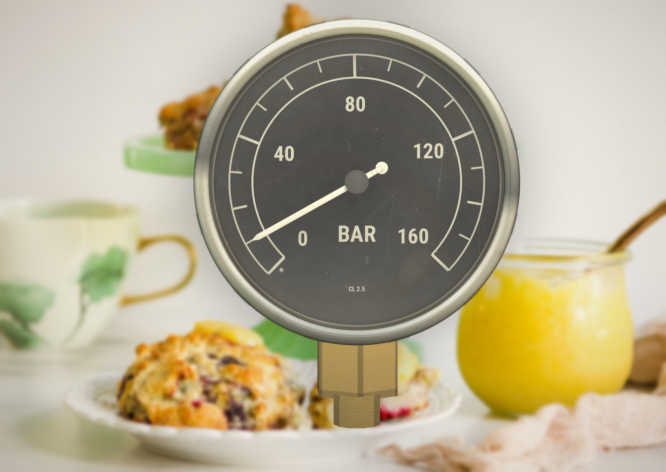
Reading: 10 bar
